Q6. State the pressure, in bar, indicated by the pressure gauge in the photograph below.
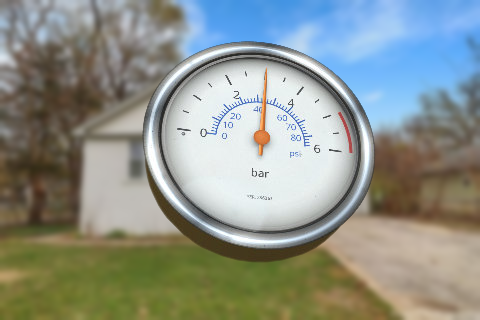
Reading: 3 bar
